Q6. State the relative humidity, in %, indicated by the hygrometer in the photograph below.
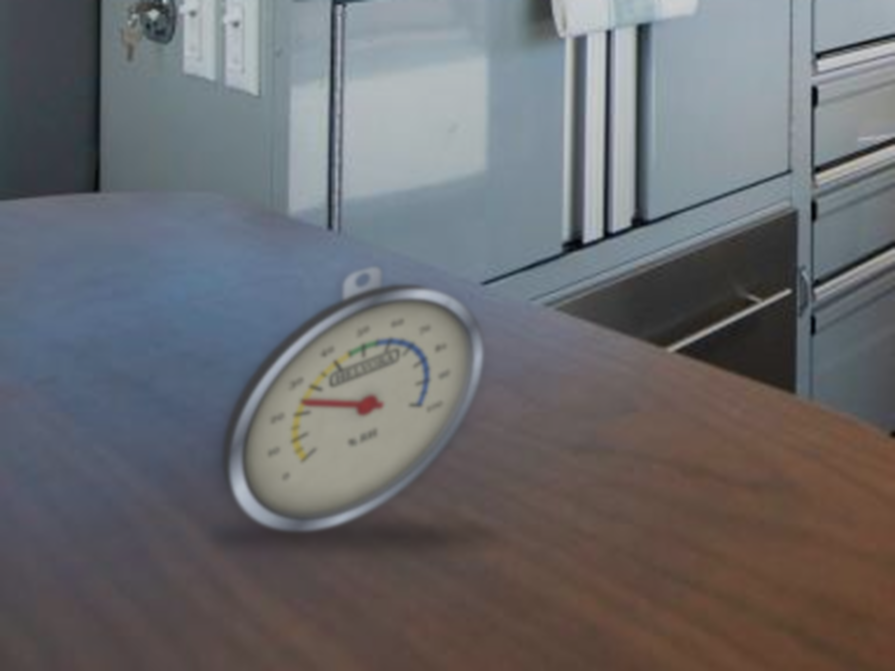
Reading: 25 %
